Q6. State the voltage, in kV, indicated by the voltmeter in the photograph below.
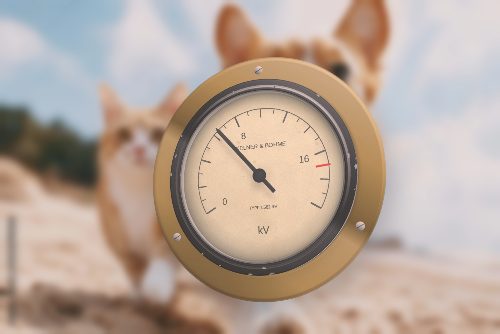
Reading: 6.5 kV
